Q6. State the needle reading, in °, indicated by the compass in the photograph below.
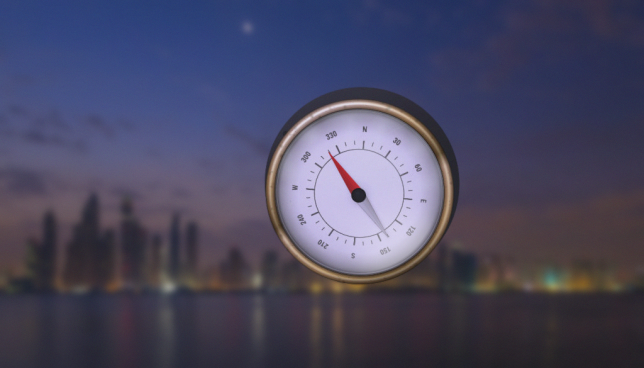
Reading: 320 °
